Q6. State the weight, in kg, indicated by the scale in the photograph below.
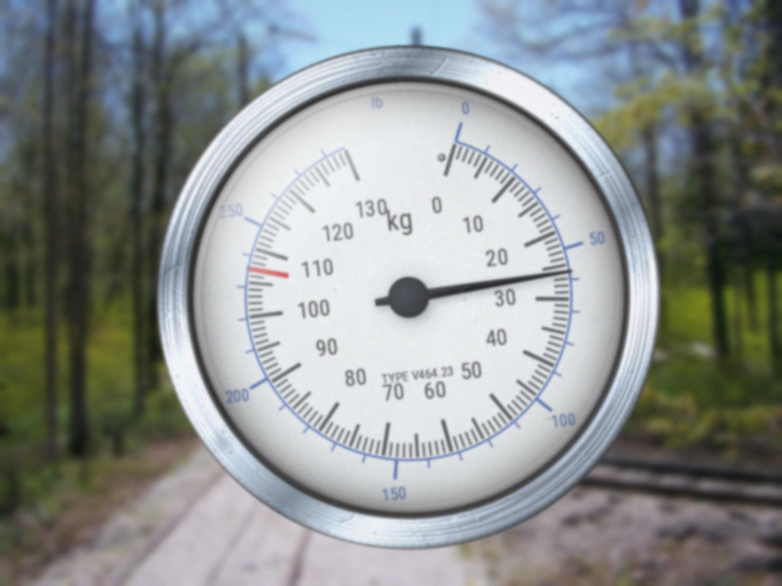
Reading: 26 kg
